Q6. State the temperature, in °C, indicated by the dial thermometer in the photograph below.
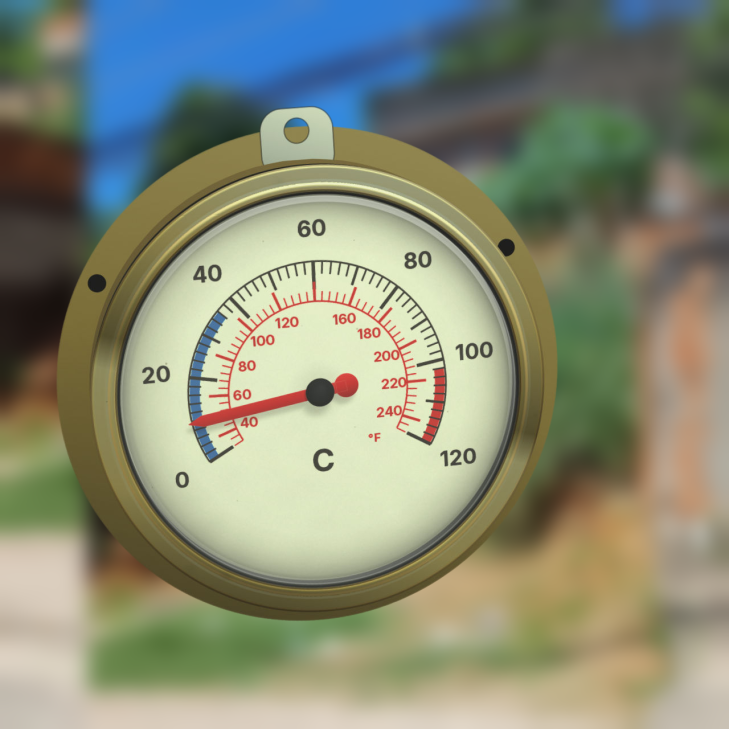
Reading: 10 °C
